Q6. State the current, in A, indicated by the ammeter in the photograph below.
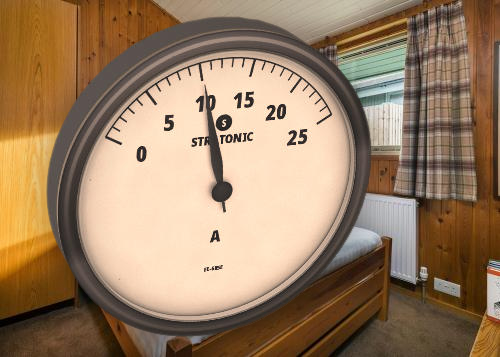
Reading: 10 A
